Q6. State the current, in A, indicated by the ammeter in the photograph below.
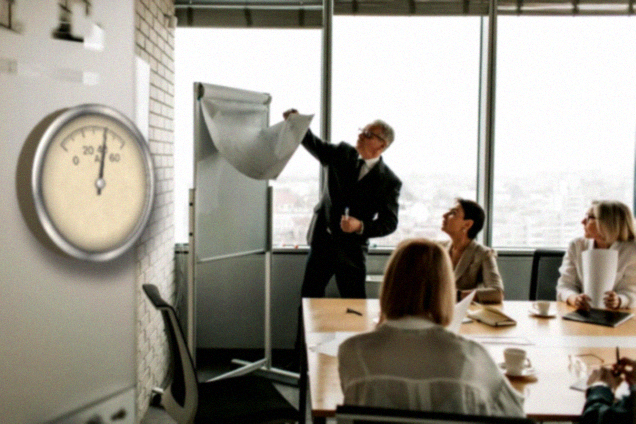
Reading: 40 A
